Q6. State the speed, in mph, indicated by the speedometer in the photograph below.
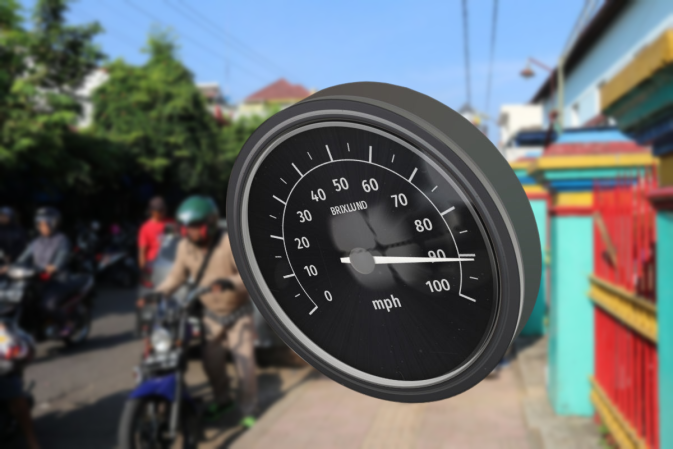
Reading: 90 mph
